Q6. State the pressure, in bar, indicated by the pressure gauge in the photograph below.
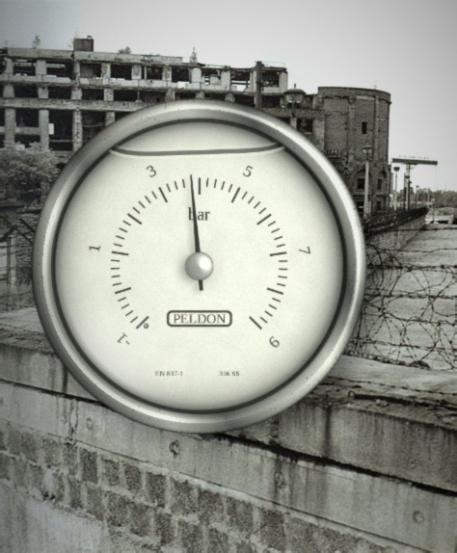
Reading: 3.8 bar
